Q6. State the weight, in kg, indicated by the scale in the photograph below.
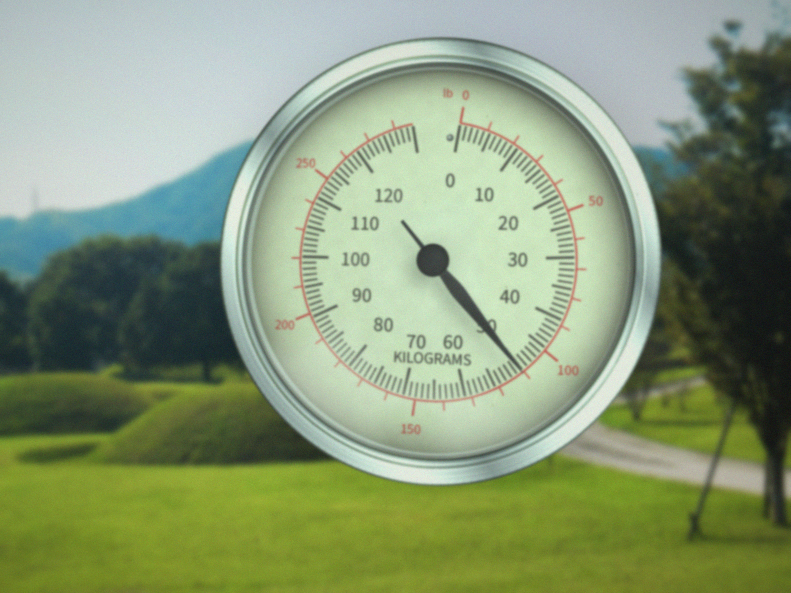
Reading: 50 kg
